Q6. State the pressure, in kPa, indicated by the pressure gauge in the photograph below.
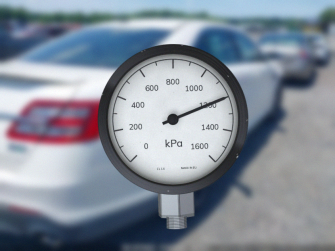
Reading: 1200 kPa
